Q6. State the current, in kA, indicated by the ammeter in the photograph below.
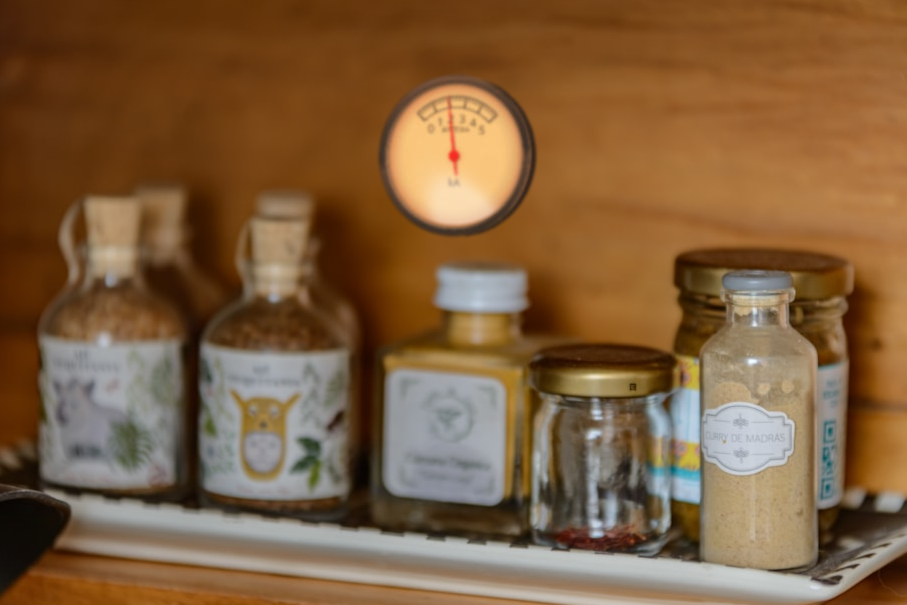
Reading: 2 kA
